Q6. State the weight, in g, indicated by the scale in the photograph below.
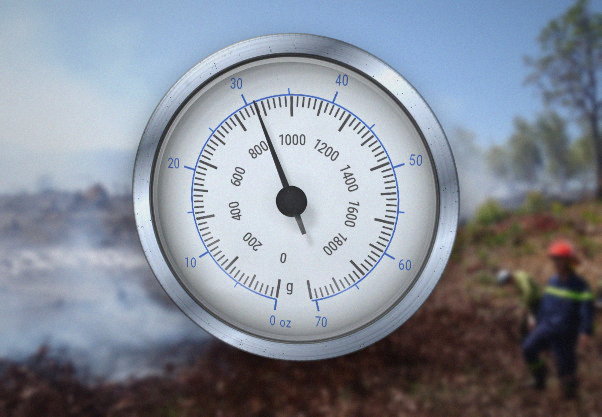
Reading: 880 g
